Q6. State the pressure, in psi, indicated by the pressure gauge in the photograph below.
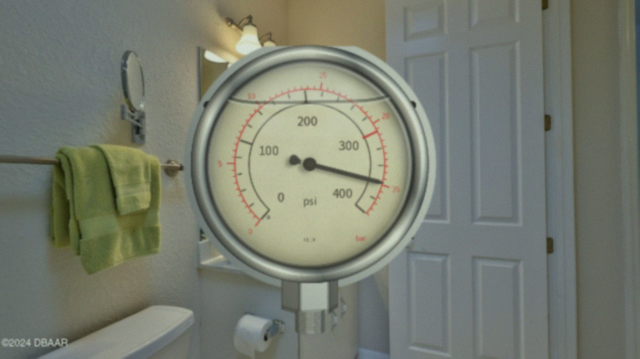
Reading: 360 psi
